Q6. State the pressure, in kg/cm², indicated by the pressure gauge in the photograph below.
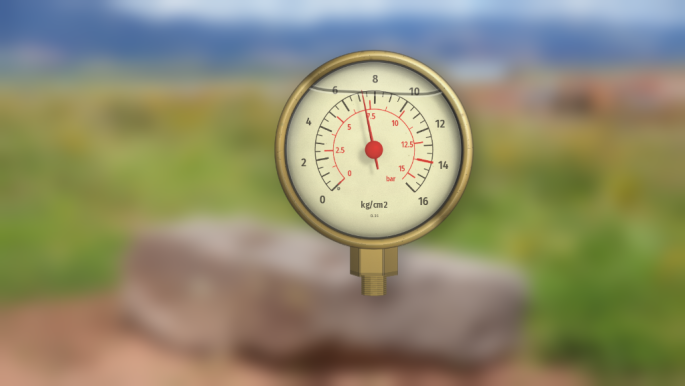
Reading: 7.25 kg/cm²
